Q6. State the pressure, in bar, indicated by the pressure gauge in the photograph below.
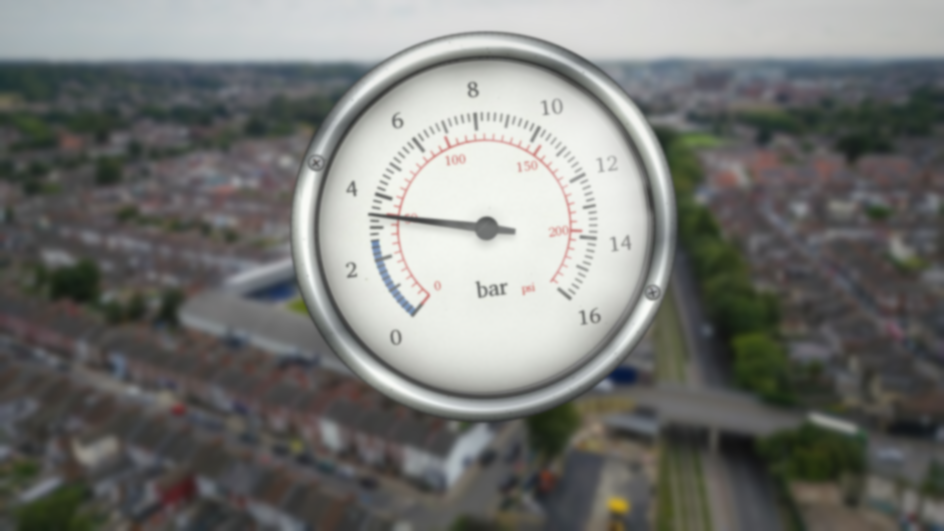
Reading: 3.4 bar
